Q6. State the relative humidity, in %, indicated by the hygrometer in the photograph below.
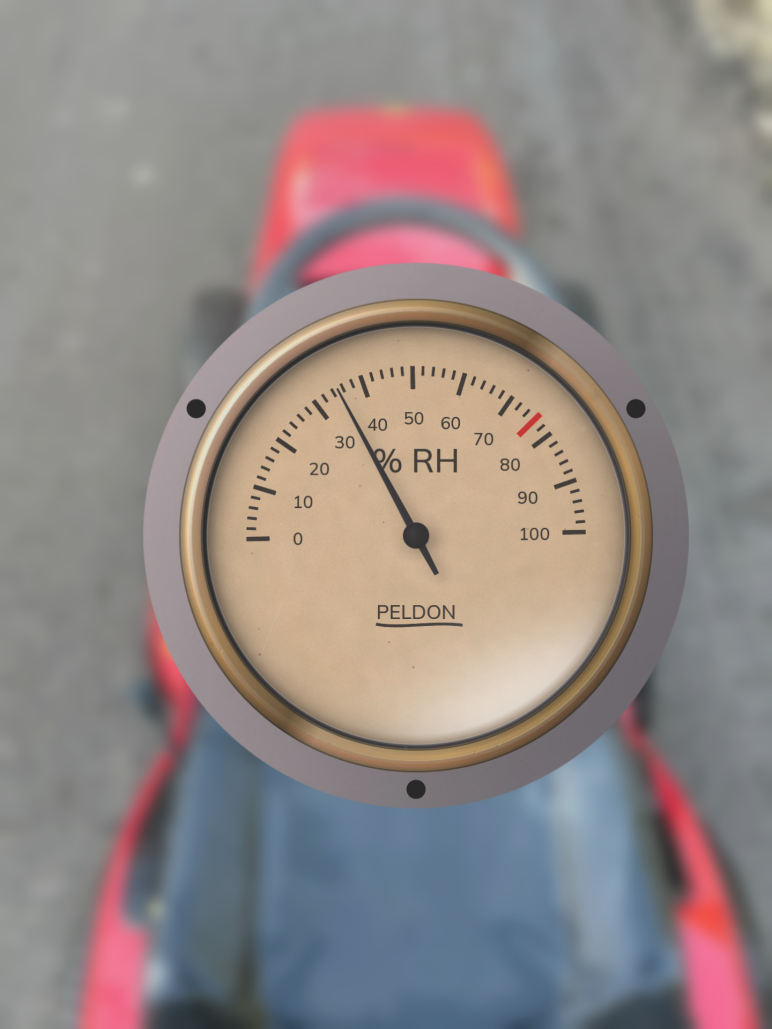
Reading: 35 %
